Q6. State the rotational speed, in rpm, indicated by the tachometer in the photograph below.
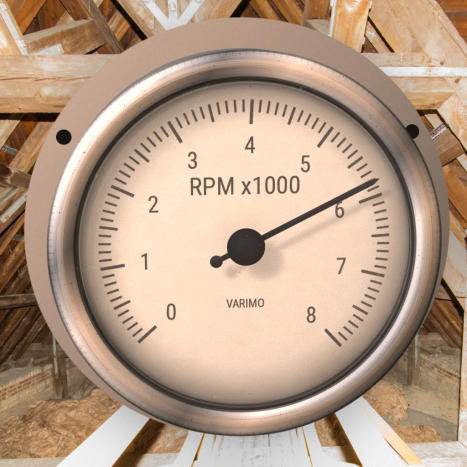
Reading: 5800 rpm
